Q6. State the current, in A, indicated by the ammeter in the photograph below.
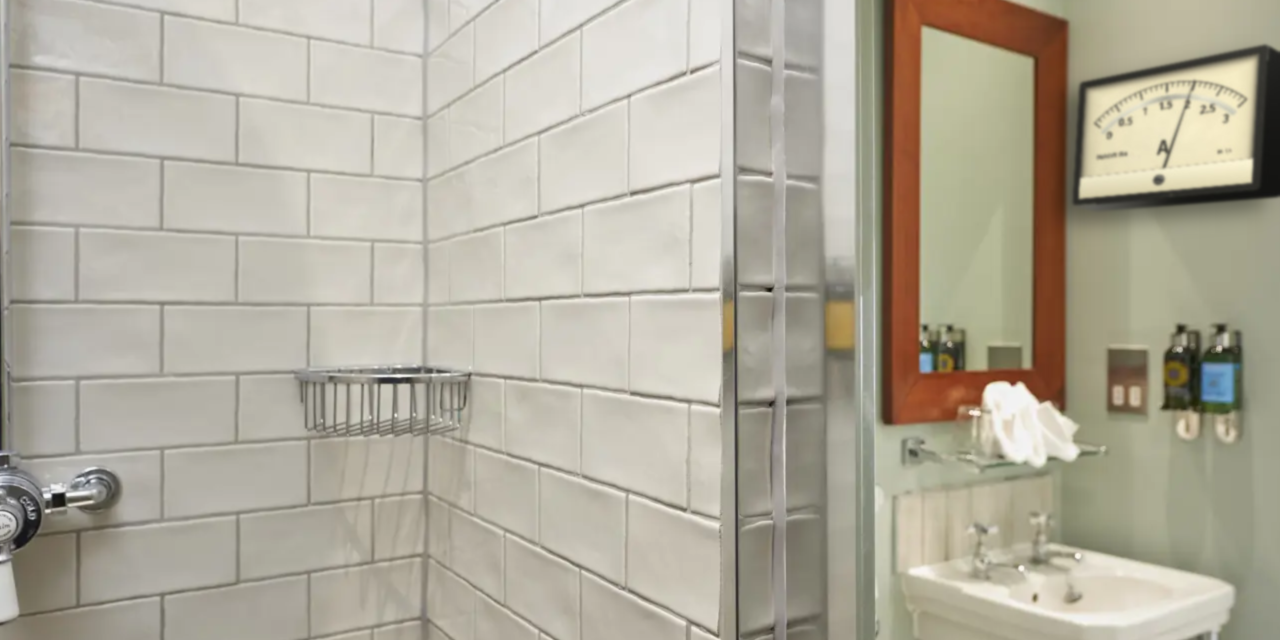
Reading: 2 A
